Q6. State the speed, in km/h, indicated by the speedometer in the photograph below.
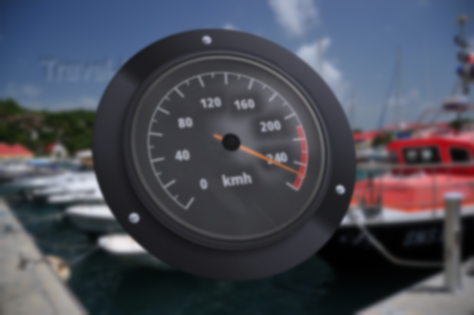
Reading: 250 km/h
